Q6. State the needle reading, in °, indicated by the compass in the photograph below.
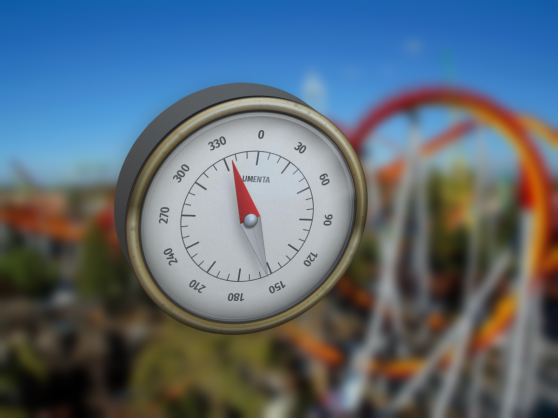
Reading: 335 °
